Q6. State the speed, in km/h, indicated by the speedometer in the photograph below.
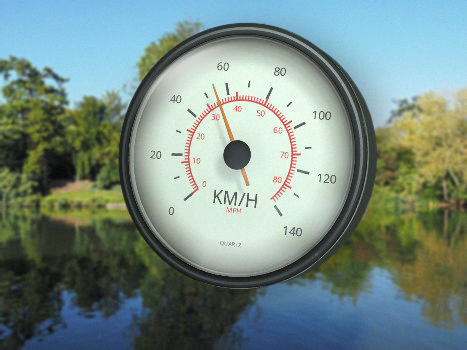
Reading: 55 km/h
